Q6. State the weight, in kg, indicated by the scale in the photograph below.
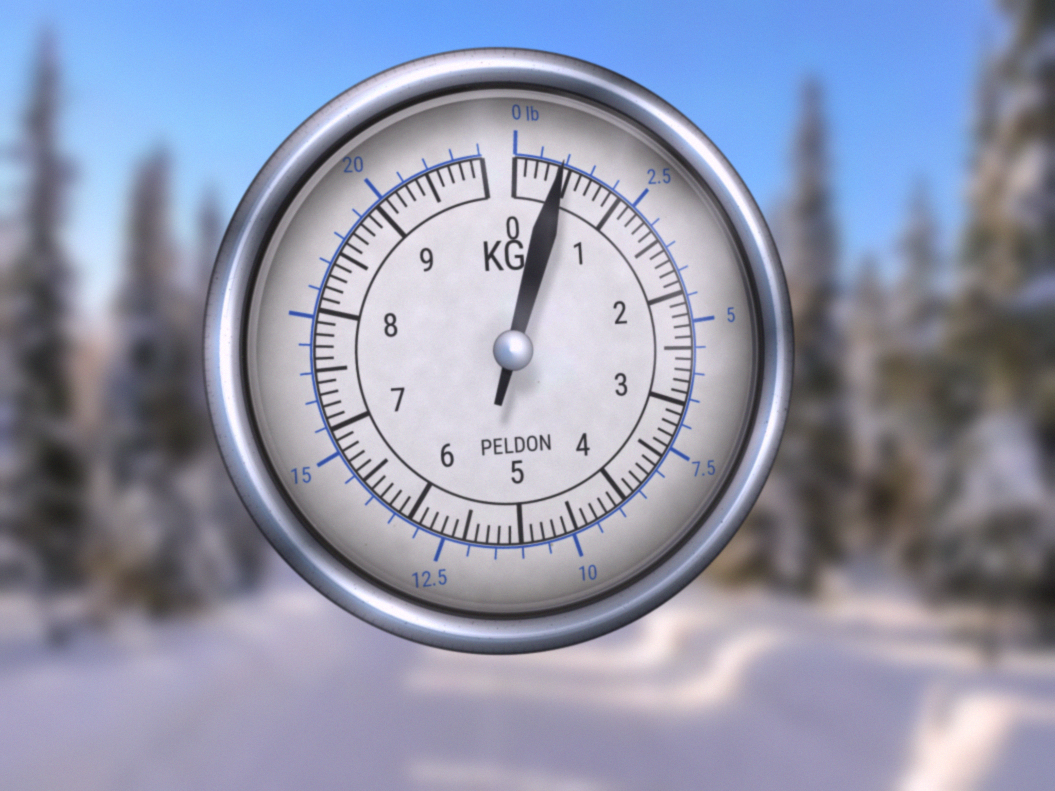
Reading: 0.4 kg
